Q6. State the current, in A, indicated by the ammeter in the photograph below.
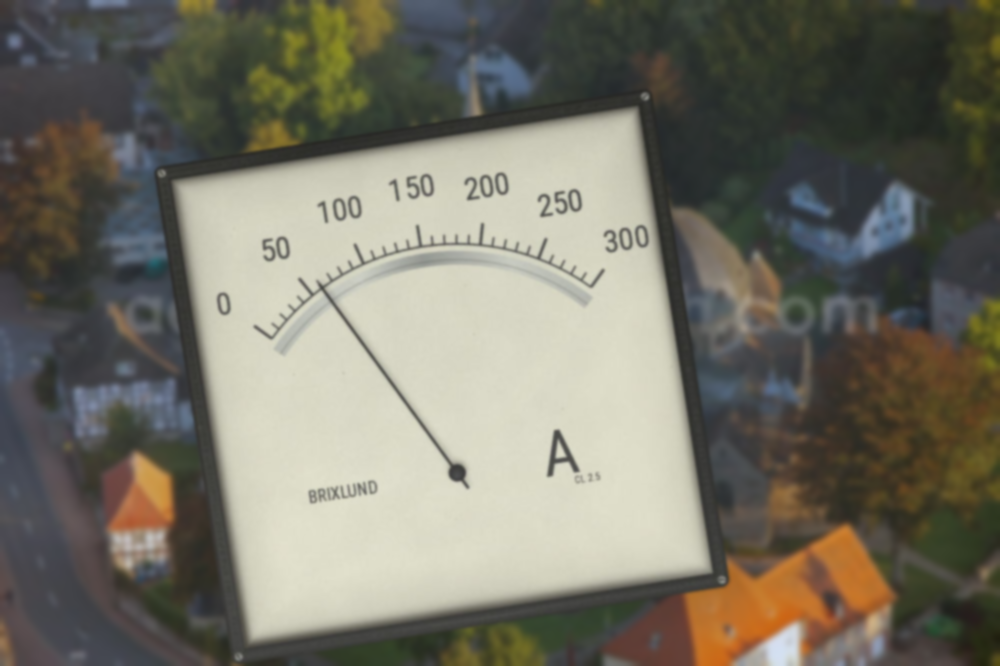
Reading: 60 A
